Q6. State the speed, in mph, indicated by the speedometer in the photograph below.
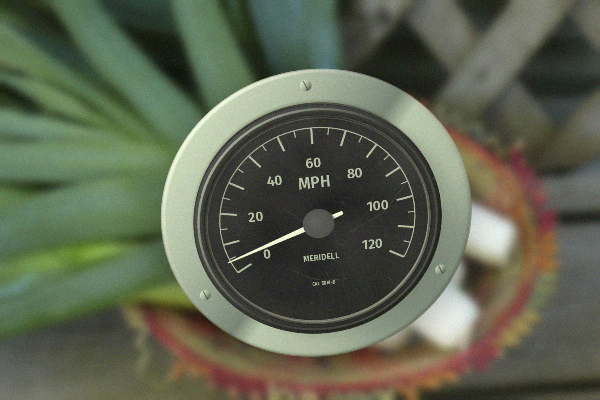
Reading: 5 mph
